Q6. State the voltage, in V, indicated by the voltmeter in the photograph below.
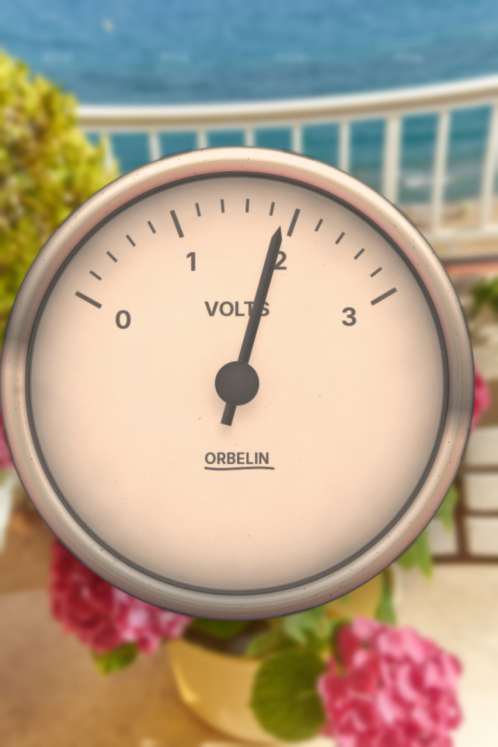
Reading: 1.9 V
